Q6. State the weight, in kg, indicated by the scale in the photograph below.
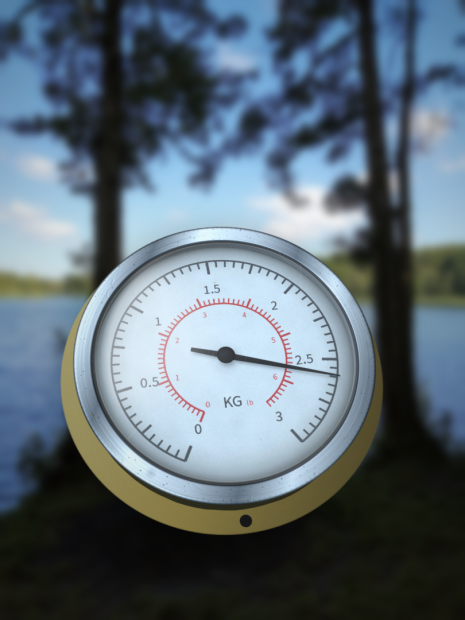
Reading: 2.6 kg
